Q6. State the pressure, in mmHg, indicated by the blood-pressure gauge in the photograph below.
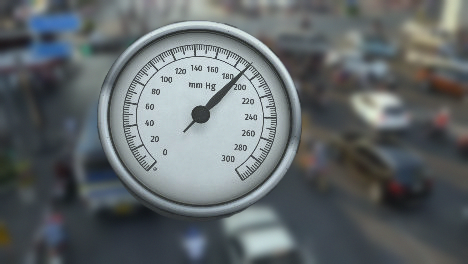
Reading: 190 mmHg
